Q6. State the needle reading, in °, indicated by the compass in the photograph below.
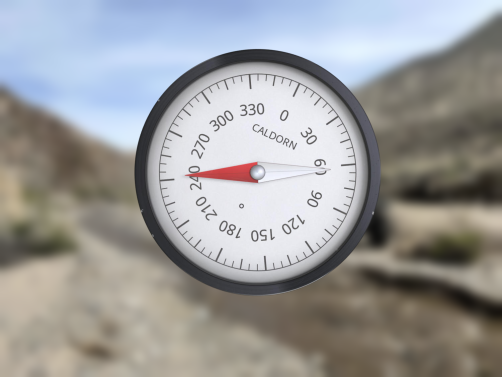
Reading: 242.5 °
